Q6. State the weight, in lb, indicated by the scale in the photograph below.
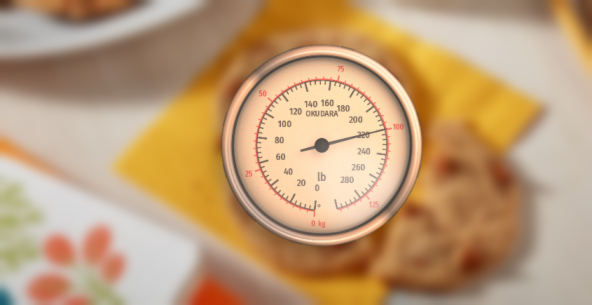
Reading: 220 lb
